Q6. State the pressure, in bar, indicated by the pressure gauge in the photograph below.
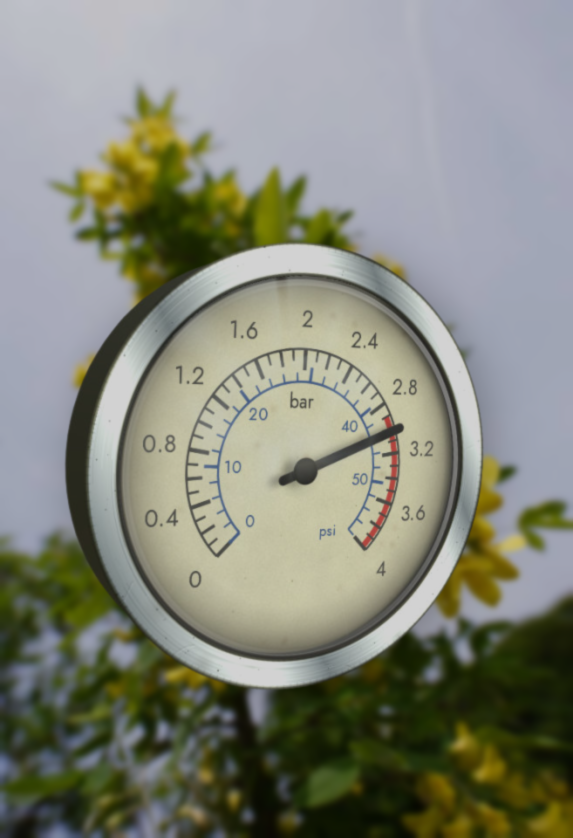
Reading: 3 bar
